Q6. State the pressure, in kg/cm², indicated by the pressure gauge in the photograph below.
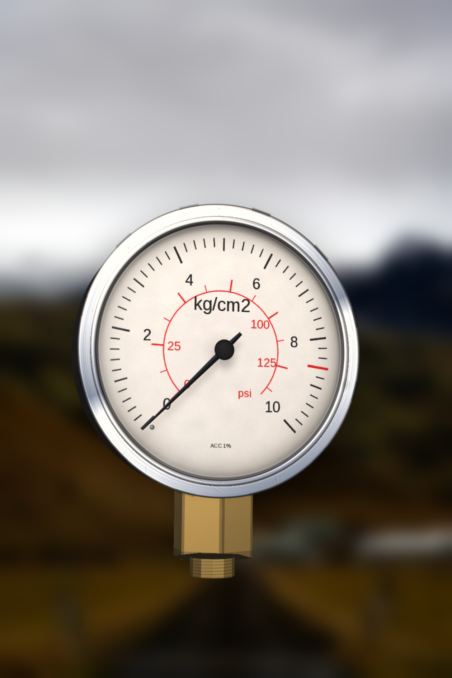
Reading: 0 kg/cm²
